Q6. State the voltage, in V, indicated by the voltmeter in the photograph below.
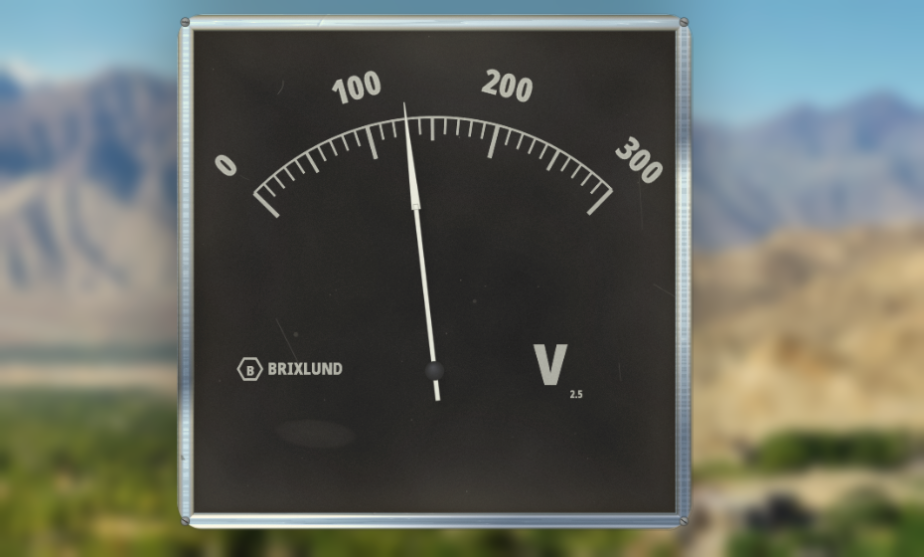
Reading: 130 V
